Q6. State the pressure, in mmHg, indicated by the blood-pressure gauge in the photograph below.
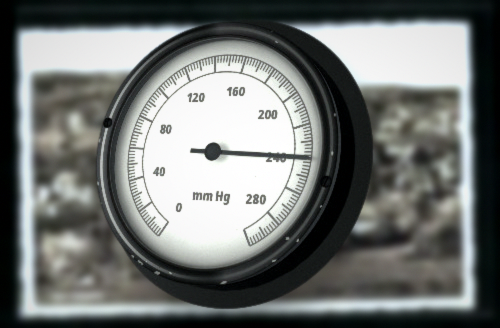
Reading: 240 mmHg
